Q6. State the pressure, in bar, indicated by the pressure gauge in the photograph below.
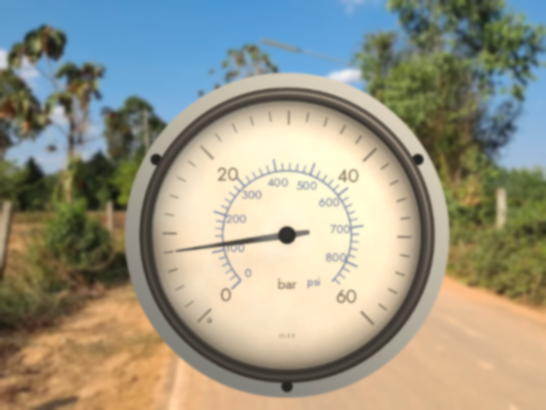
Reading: 8 bar
